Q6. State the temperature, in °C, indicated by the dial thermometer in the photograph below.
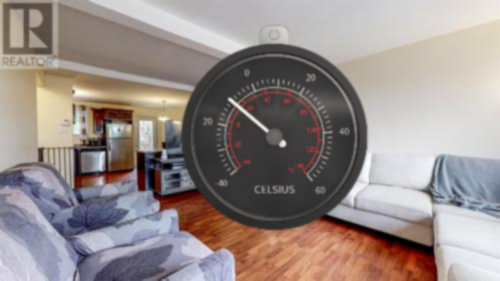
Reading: -10 °C
